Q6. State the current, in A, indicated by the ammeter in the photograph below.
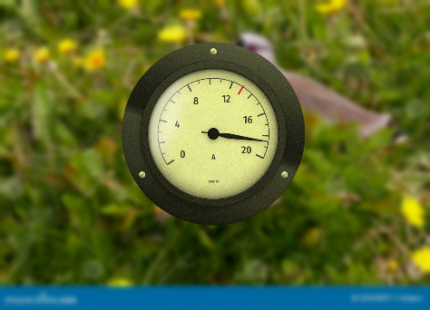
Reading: 18.5 A
